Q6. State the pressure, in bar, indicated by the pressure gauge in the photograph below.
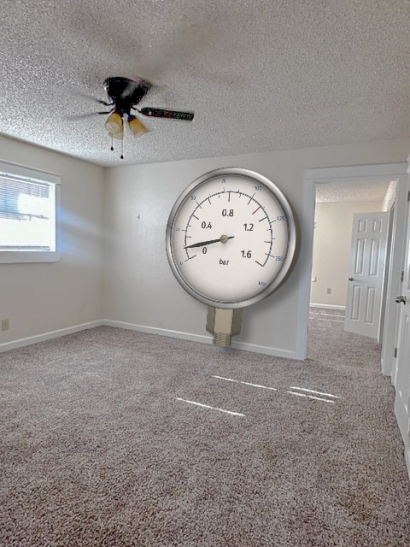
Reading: 0.1 bar
